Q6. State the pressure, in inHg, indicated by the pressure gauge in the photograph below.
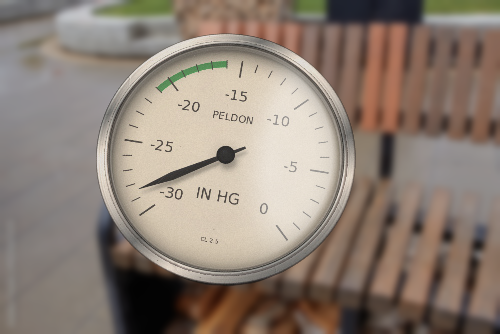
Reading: -28.5 inHg
